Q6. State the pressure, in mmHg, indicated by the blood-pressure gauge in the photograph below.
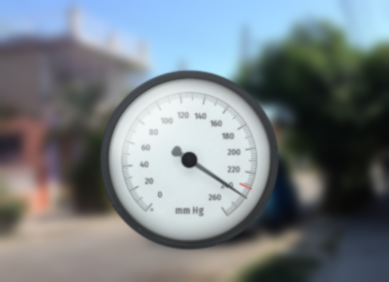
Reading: 240 mmHg
